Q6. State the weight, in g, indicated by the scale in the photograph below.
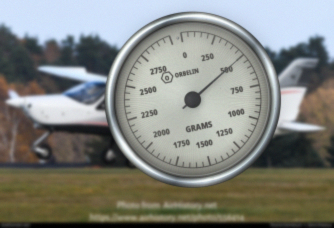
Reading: 500 g
